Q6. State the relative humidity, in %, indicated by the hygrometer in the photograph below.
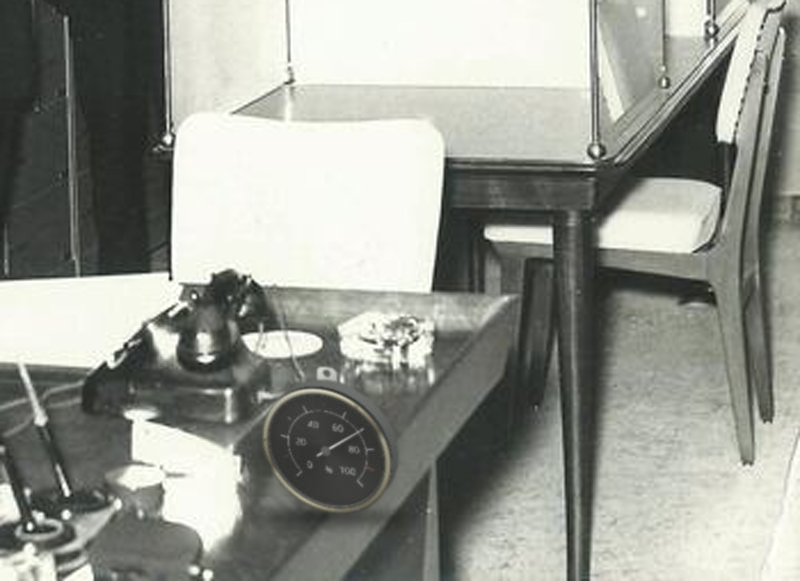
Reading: 70 %
